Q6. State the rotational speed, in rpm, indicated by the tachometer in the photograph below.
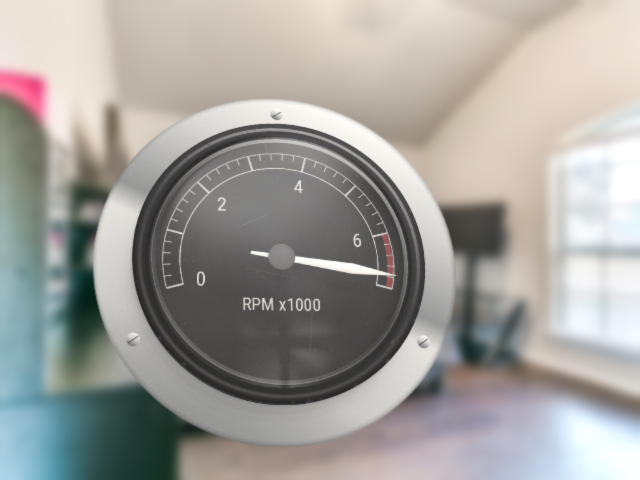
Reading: 6800 rpm
